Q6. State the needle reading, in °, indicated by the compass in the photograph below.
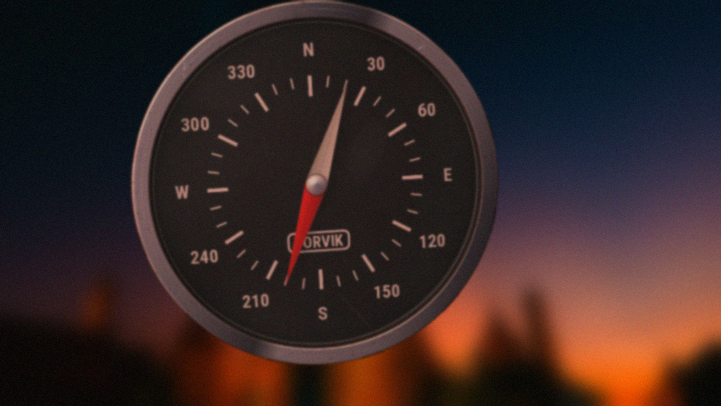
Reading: 200 °
